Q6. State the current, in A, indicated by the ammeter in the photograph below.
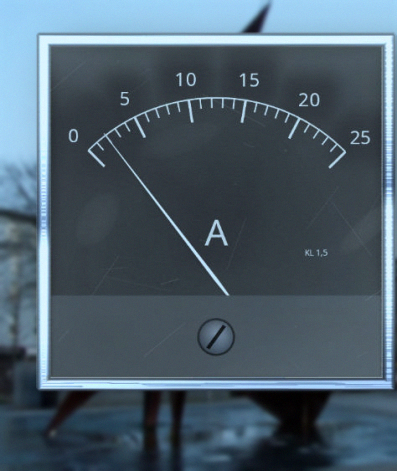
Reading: 2 A
